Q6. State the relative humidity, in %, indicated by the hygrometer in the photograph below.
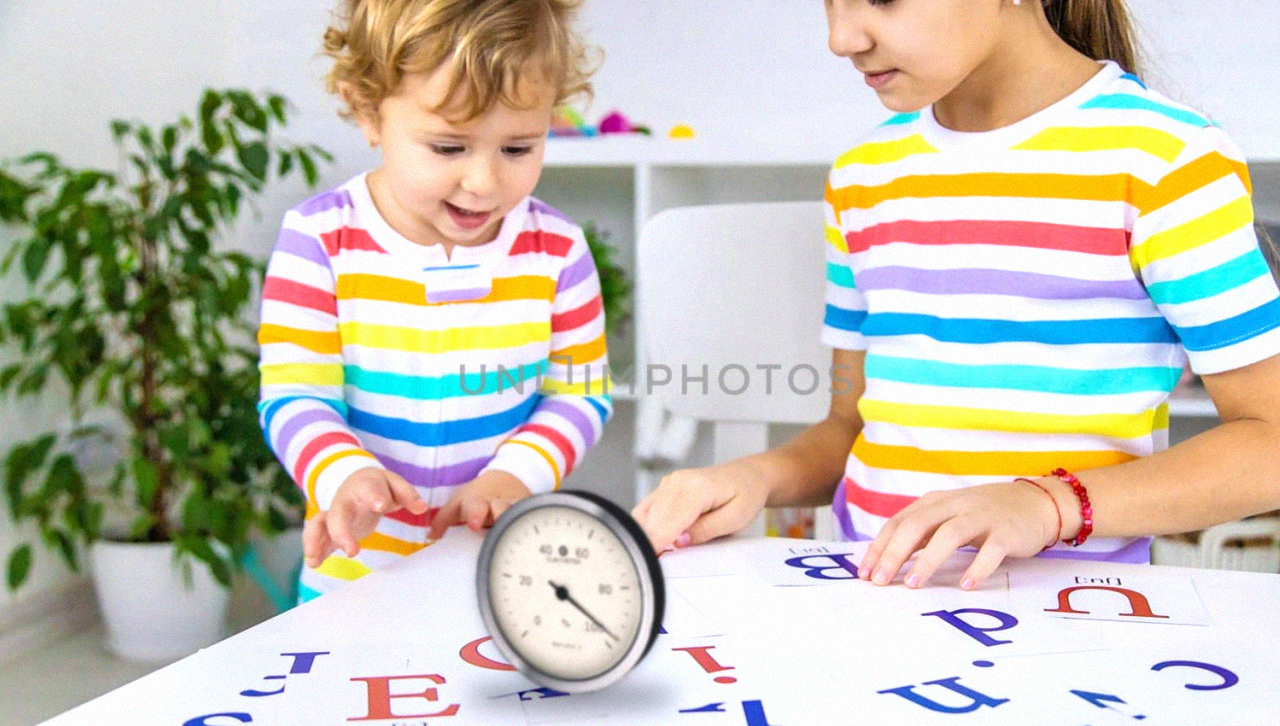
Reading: 96 %
